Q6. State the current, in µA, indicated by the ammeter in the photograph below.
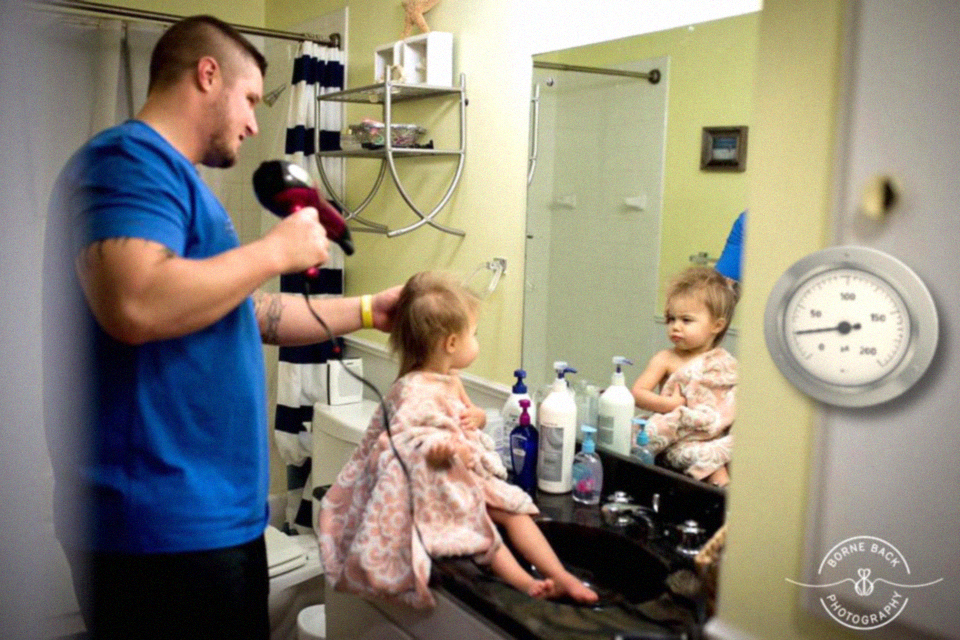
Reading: 25 µA
